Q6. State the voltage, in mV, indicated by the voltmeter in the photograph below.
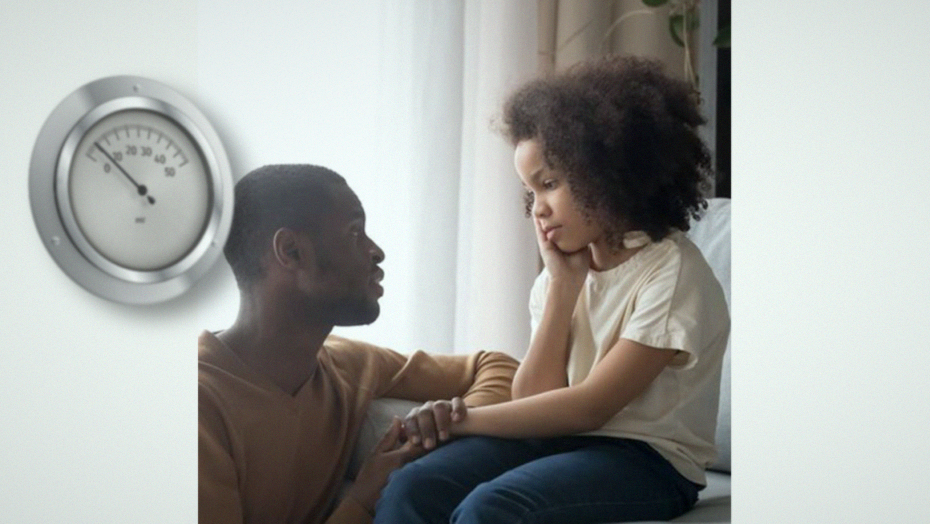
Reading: 5 mV
